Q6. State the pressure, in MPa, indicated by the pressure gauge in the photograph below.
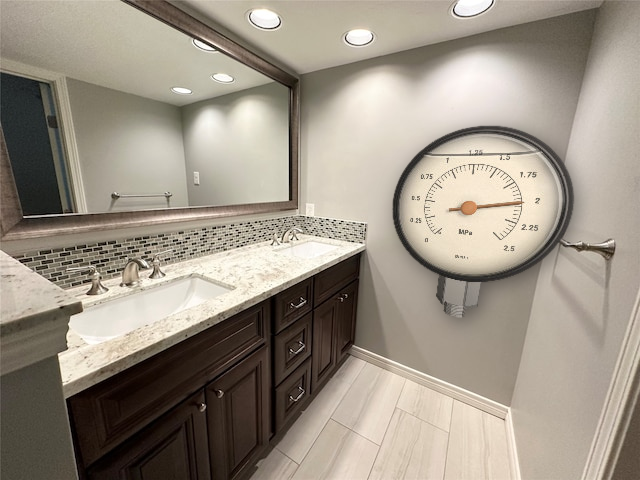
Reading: 2 MPa
